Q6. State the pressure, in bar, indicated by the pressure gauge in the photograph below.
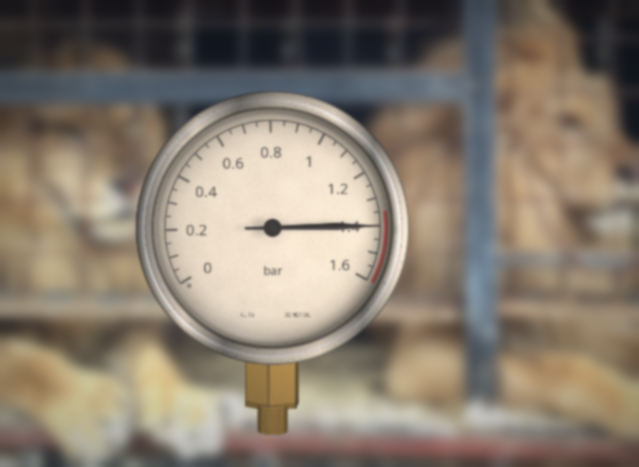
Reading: 1.4 bar
